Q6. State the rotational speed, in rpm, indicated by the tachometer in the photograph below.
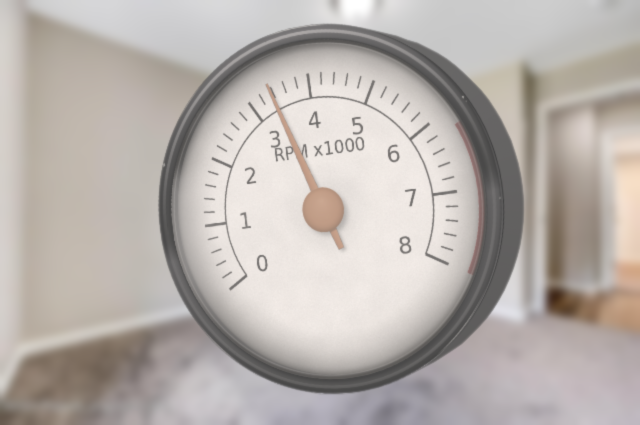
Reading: 3400 rpm
